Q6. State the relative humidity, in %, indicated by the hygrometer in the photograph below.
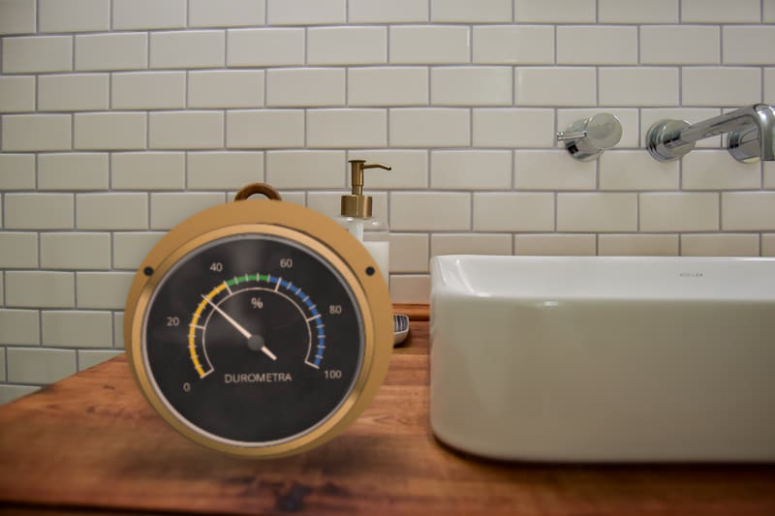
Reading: 32 %
